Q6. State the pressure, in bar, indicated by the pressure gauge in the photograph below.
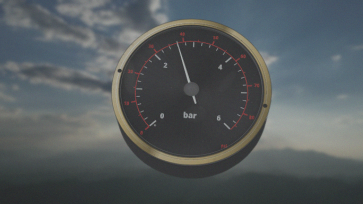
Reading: 2.6 bar
